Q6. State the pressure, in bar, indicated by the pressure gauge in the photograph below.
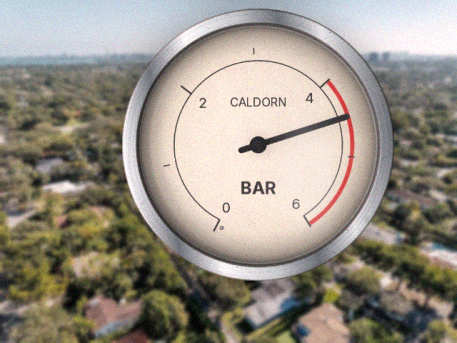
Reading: 4.5 bar
